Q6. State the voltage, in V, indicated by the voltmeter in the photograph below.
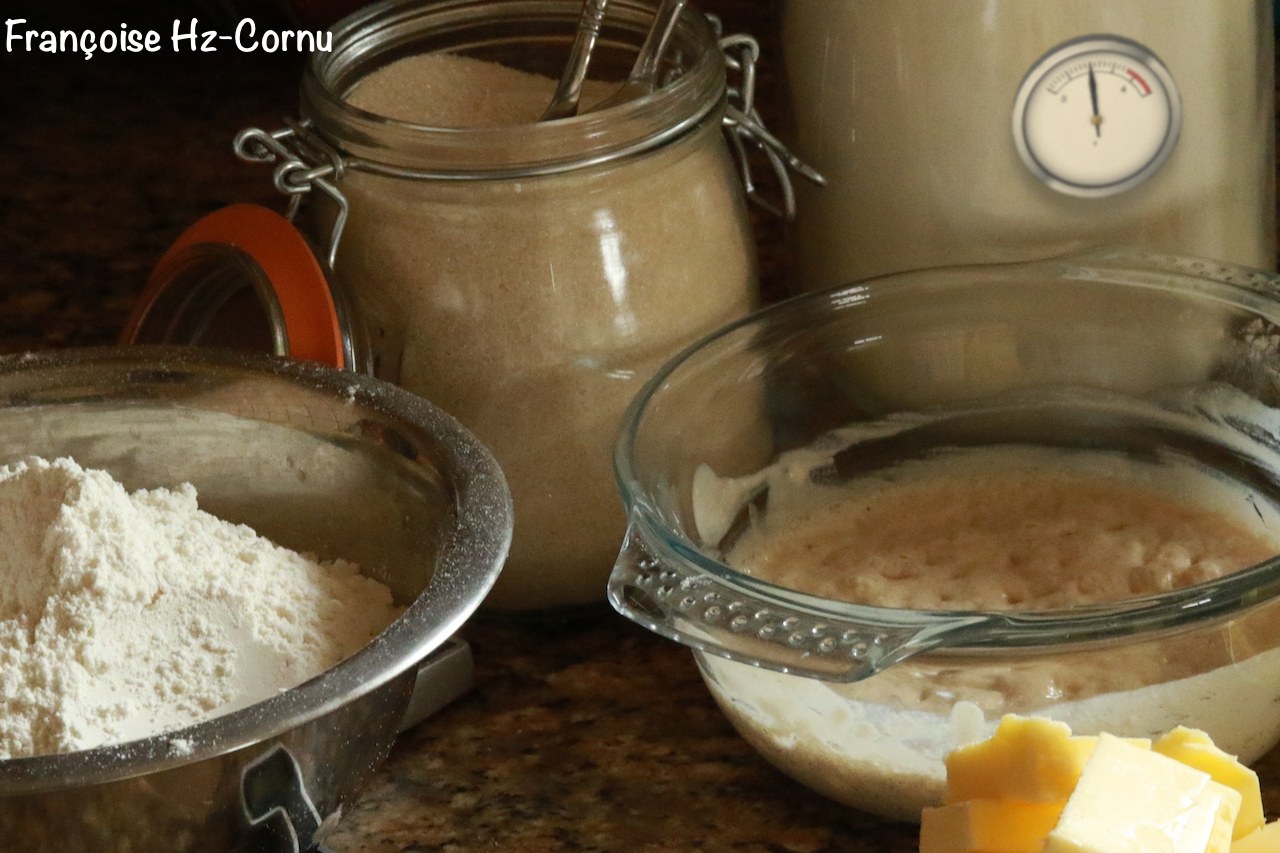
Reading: 2 V
